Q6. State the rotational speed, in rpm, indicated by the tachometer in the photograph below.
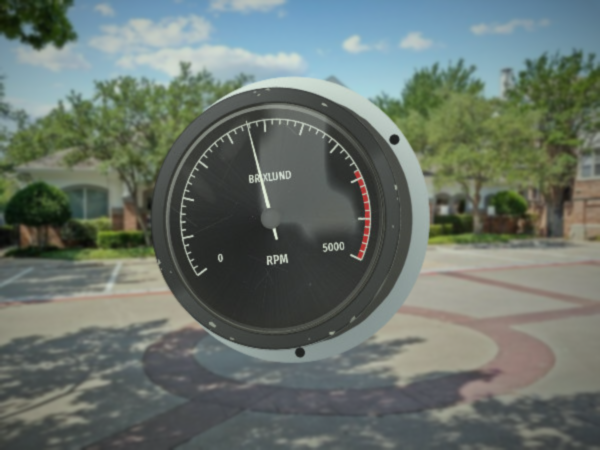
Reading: 2300 rpm
